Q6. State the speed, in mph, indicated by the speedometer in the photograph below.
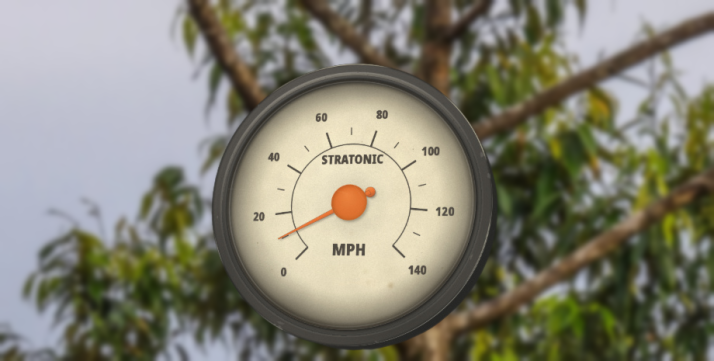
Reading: 10 mph
